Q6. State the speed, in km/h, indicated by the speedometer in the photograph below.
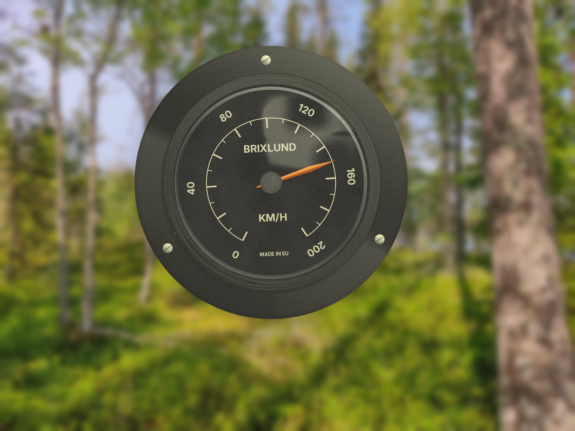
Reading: 150 km/h
